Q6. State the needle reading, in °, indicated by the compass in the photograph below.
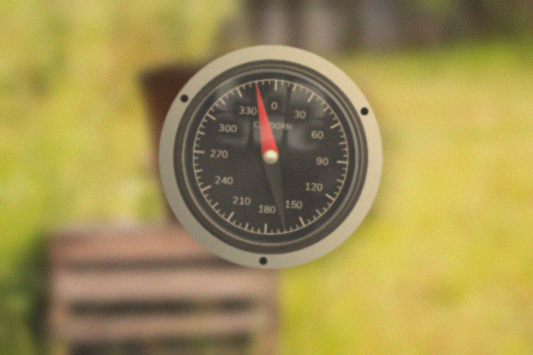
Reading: 345 °
